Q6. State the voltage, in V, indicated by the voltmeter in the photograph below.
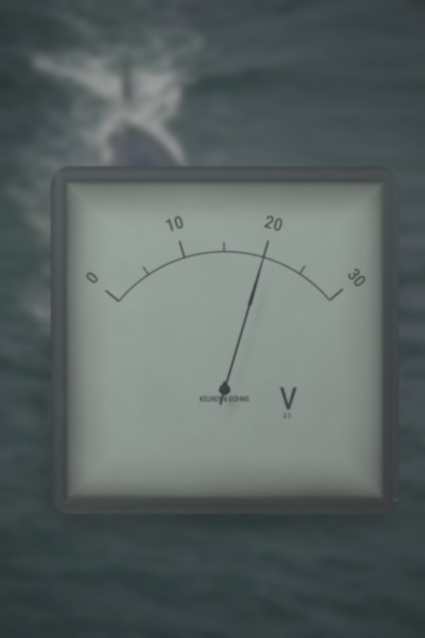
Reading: 20 V
